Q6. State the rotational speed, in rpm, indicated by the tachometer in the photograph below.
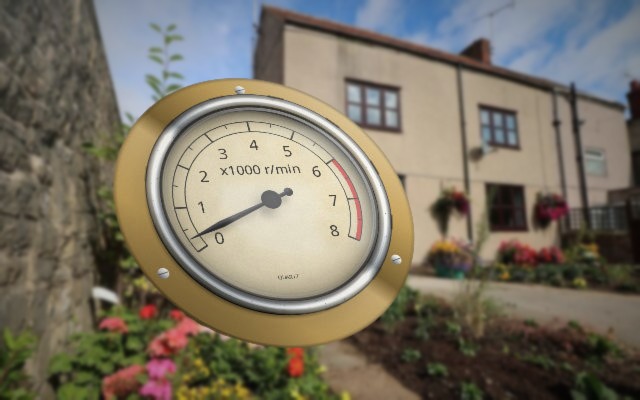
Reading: 250 rpm
